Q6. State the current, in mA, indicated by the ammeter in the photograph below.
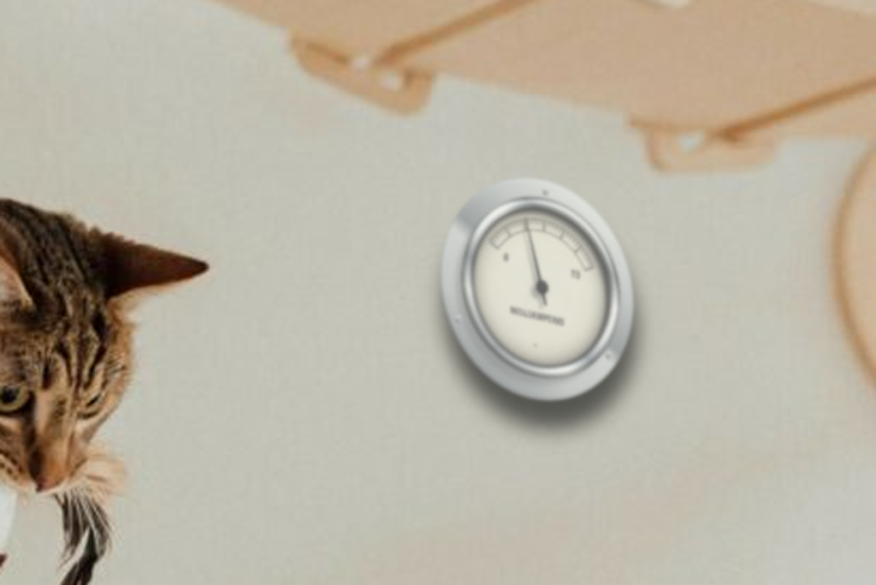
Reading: 5 mA
